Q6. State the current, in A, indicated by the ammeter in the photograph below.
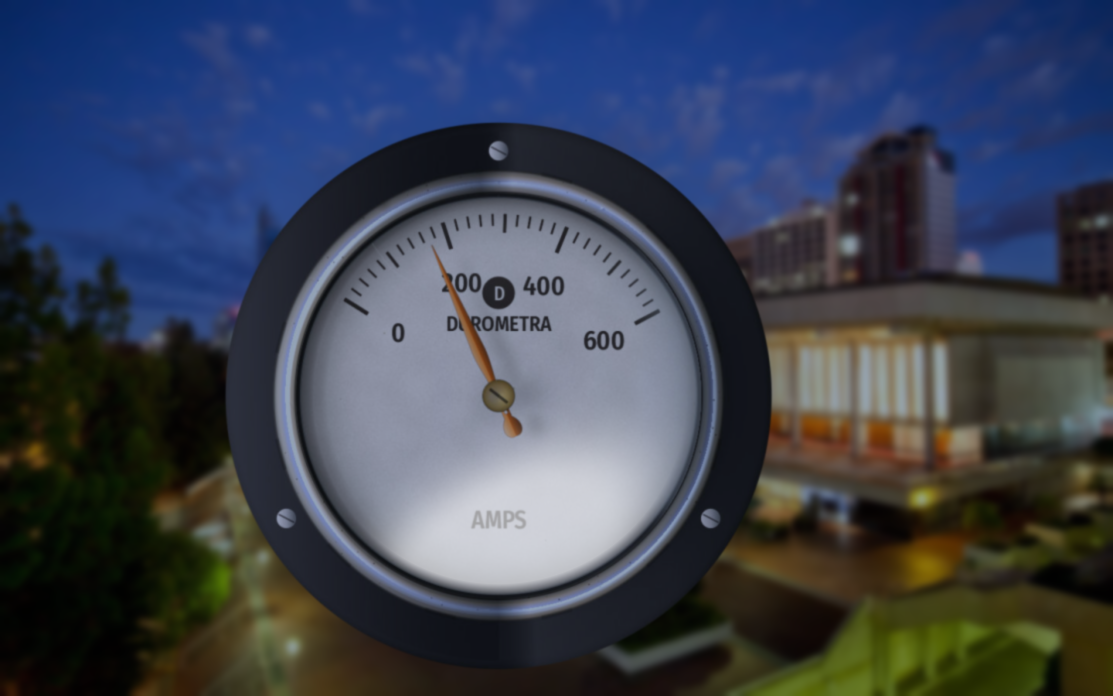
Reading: 170 A
